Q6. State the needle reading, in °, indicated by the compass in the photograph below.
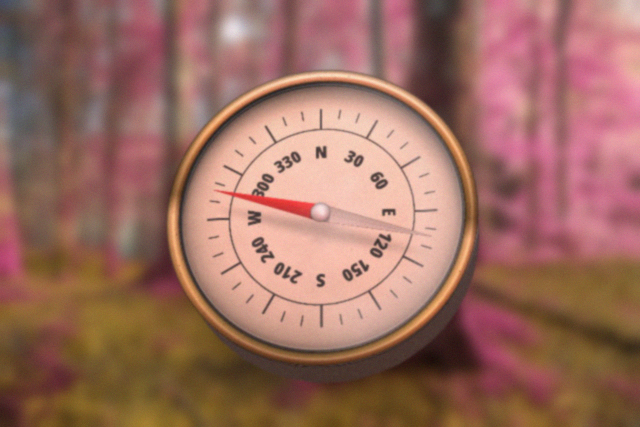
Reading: 285 °
